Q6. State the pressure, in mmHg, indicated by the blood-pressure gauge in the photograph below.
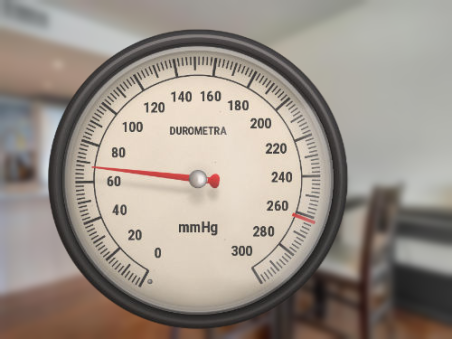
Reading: 68 mmHg
